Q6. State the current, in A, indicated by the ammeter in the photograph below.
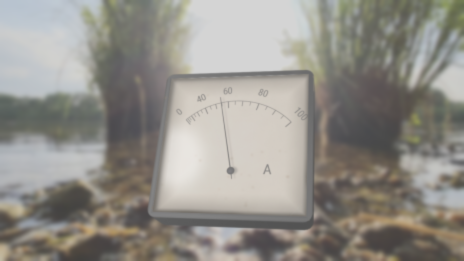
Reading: 55 A
